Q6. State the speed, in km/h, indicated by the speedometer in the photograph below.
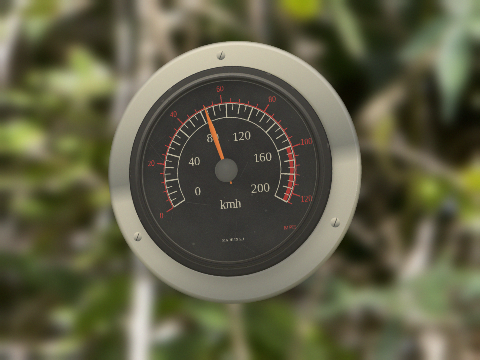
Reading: 85 km/h
